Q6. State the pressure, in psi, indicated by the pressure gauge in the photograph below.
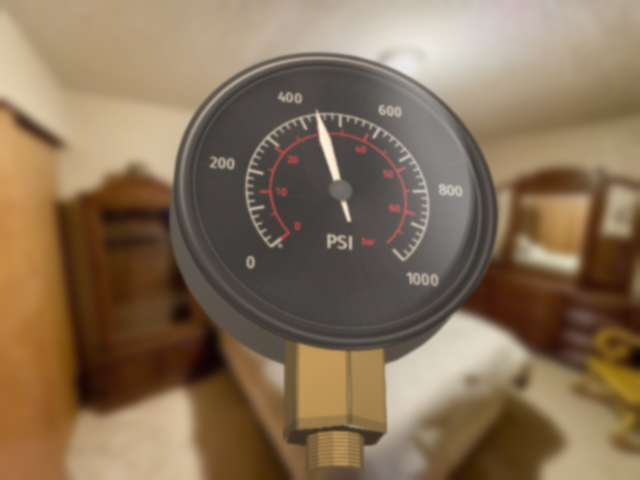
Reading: 440 psi
